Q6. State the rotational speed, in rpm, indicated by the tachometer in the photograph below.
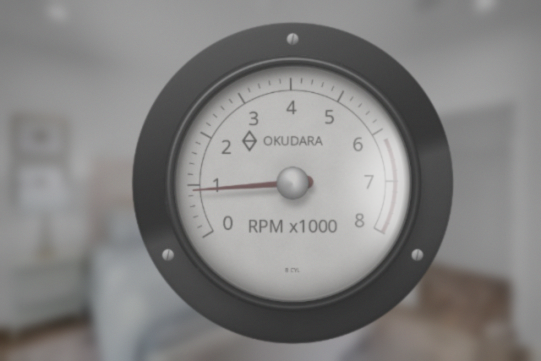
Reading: 900 rpm
